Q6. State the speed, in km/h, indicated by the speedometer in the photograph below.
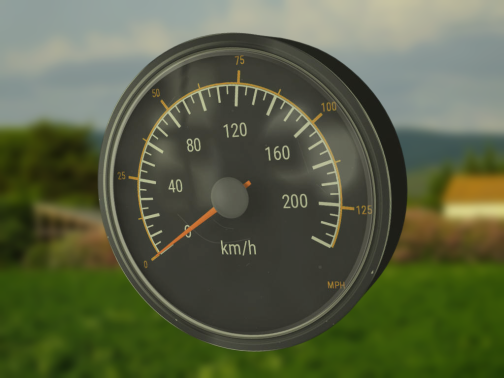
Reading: 0 km/h
